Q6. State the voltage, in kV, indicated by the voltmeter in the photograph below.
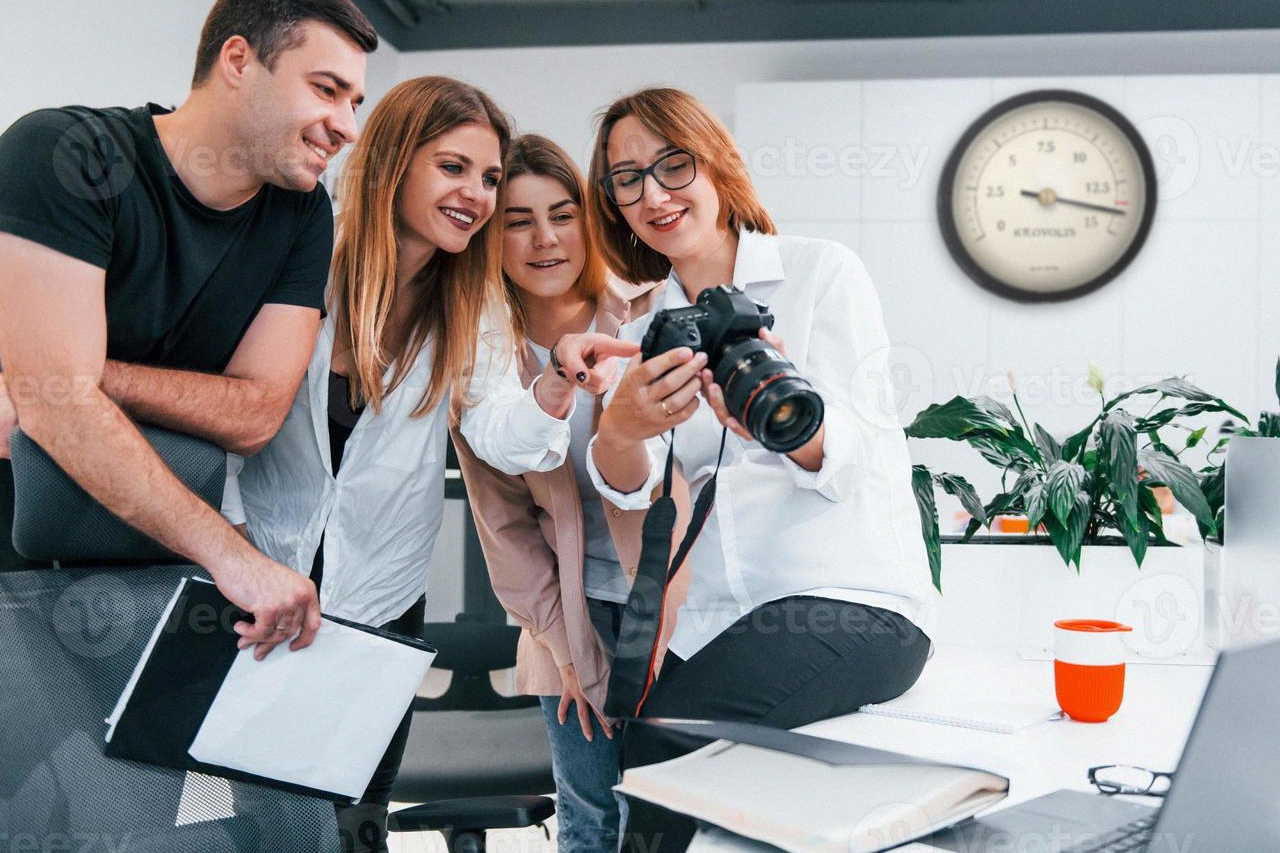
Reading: 14 kV
